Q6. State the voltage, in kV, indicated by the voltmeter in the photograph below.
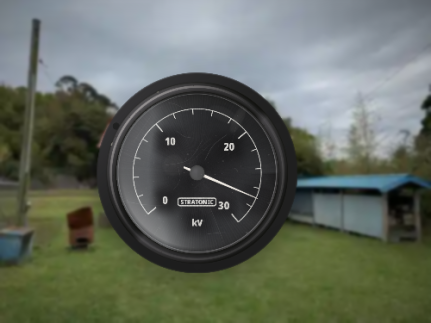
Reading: 27 kV
